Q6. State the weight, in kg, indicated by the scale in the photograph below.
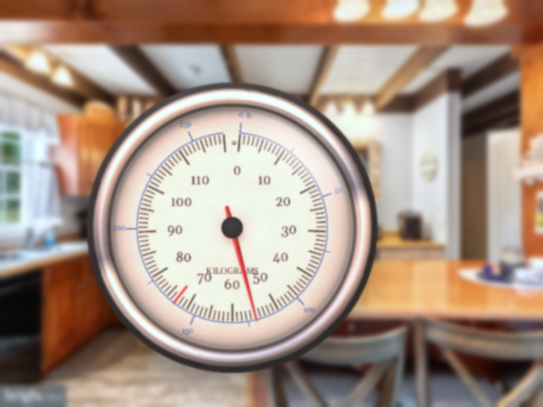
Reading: 55 kg
